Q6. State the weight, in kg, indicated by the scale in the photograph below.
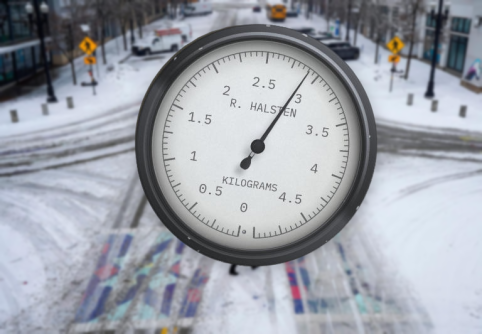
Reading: 2.9 kg
